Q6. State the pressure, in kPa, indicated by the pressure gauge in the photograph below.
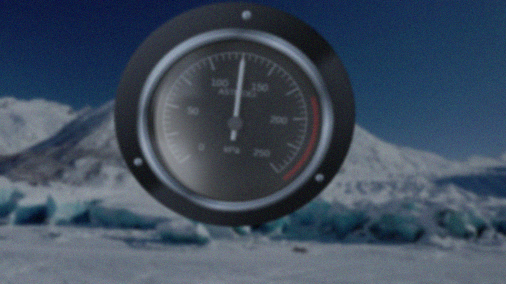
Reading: 125 kPa
